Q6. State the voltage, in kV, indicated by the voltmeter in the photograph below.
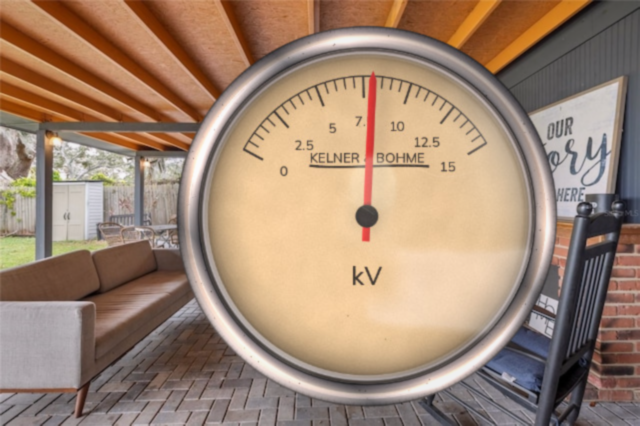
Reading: 8 kV
